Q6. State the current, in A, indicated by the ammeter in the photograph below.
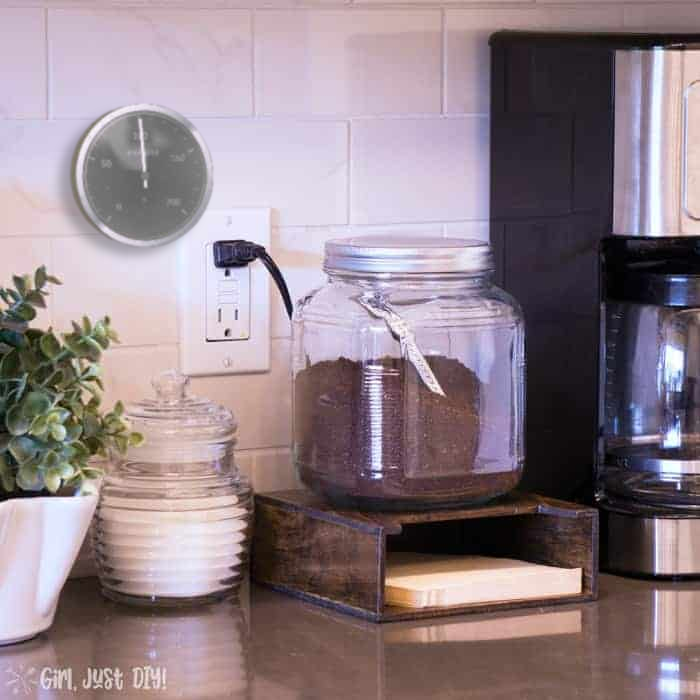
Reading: 100 A
